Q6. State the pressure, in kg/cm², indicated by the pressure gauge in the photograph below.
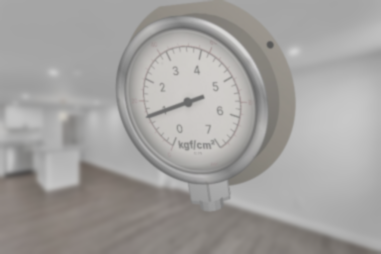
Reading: 1 kg/cm²
